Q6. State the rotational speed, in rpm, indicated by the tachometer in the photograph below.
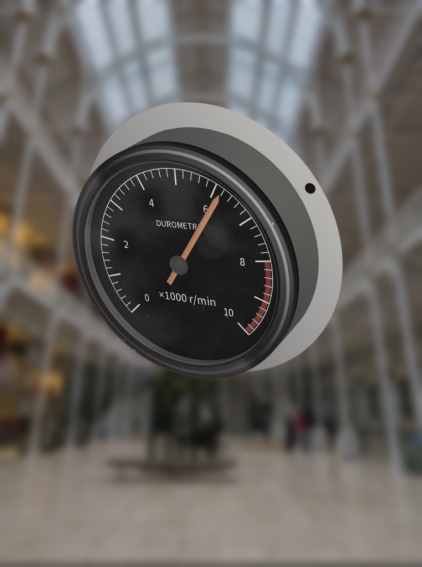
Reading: 6200 rpm
